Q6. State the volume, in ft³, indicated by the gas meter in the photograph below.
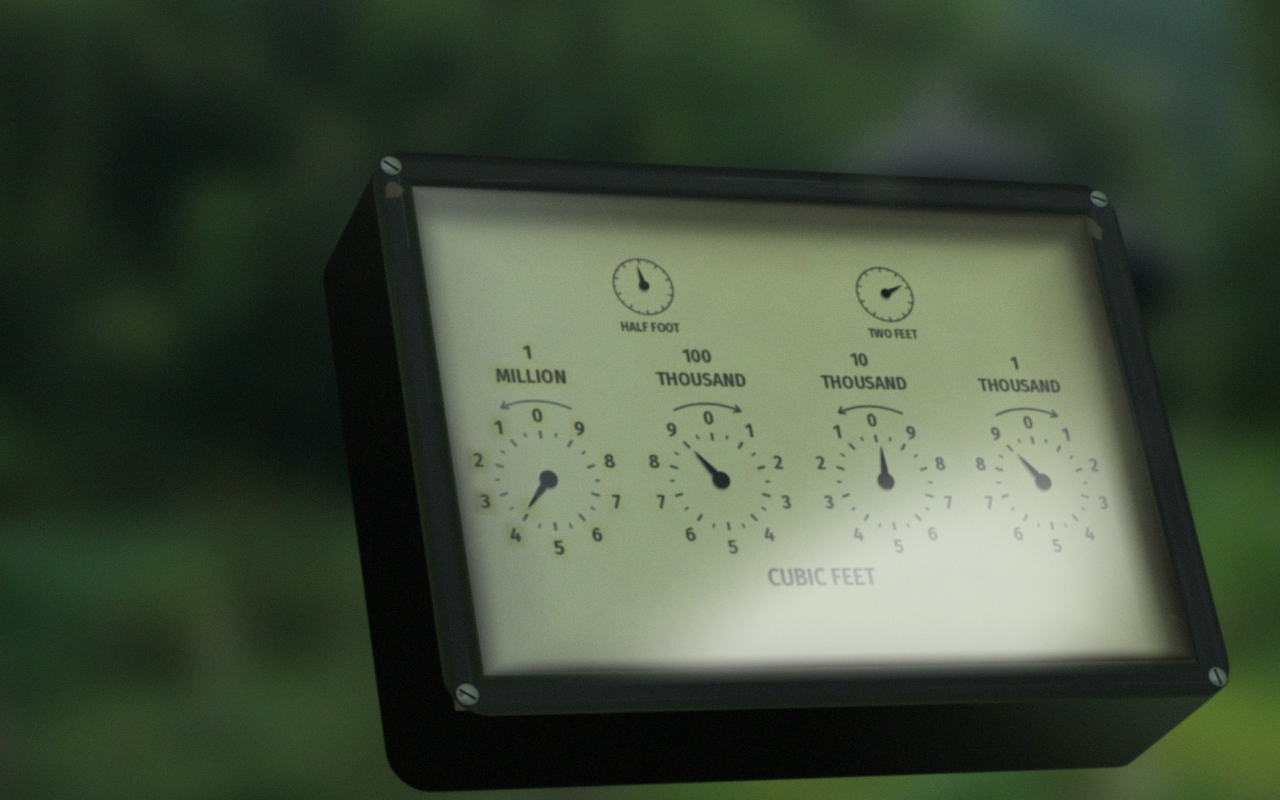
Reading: 389900 ft³
